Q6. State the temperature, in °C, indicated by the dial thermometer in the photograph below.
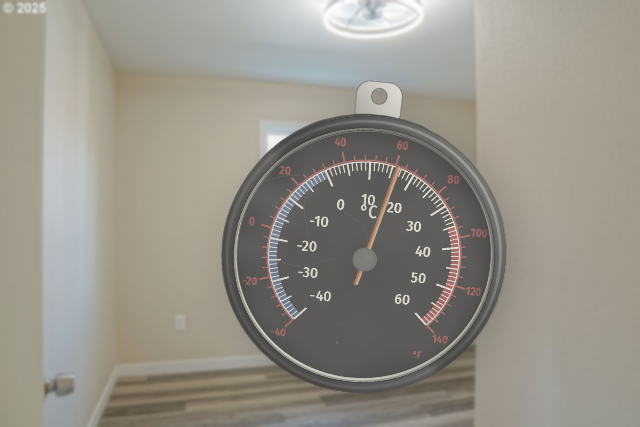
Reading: 16 °C
